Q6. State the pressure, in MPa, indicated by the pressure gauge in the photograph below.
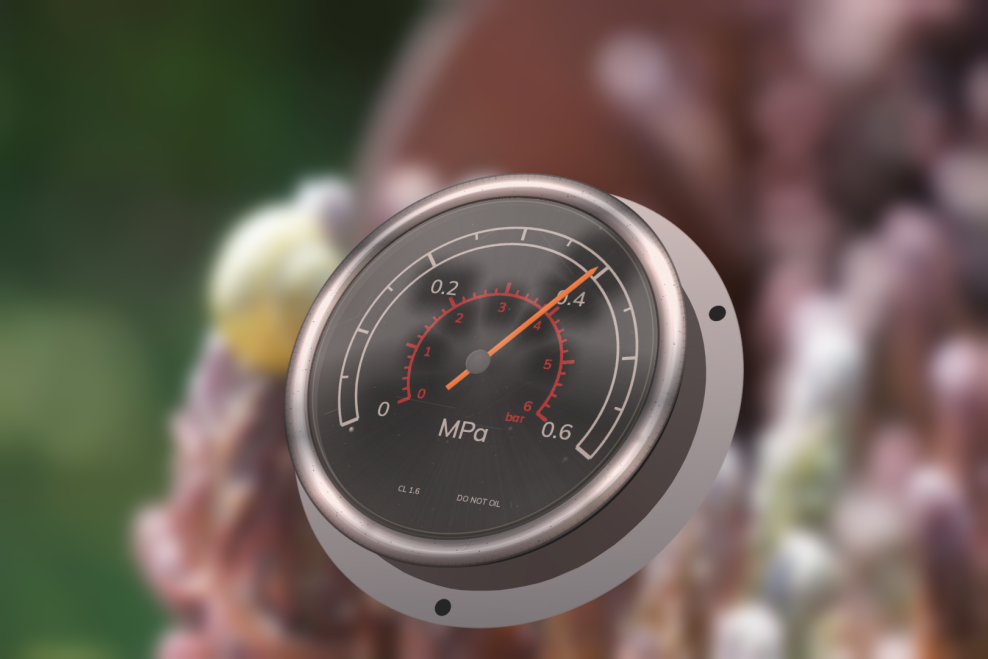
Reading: 0.4 MPa
